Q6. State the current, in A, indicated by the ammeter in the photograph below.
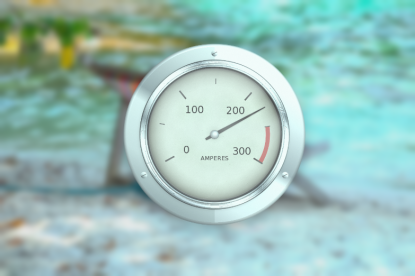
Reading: 225 A
